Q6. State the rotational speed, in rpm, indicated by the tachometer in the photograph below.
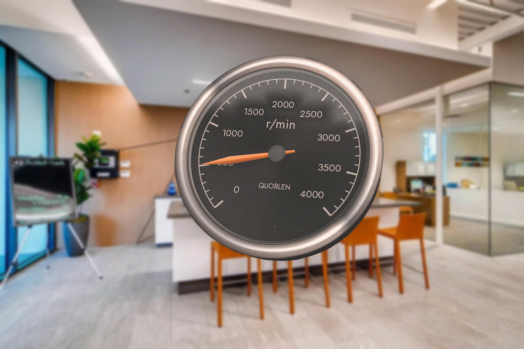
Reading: 500 rpm
